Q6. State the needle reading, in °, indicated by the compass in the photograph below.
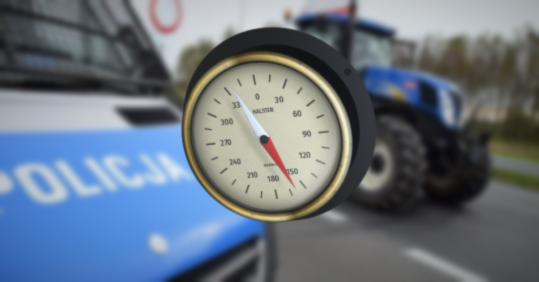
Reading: 157.5 °
